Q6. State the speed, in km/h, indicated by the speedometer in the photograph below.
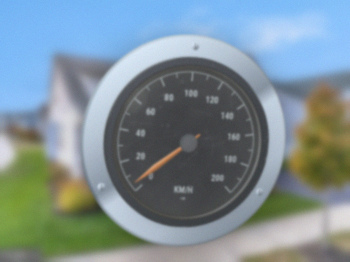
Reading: 5 km/h
